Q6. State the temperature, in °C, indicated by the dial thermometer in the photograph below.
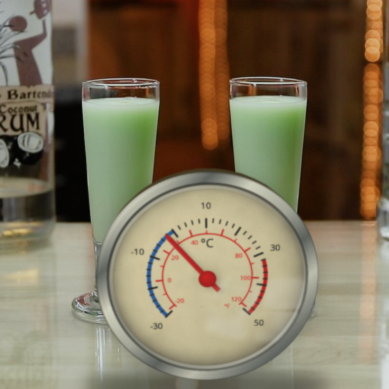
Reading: -2 °C
